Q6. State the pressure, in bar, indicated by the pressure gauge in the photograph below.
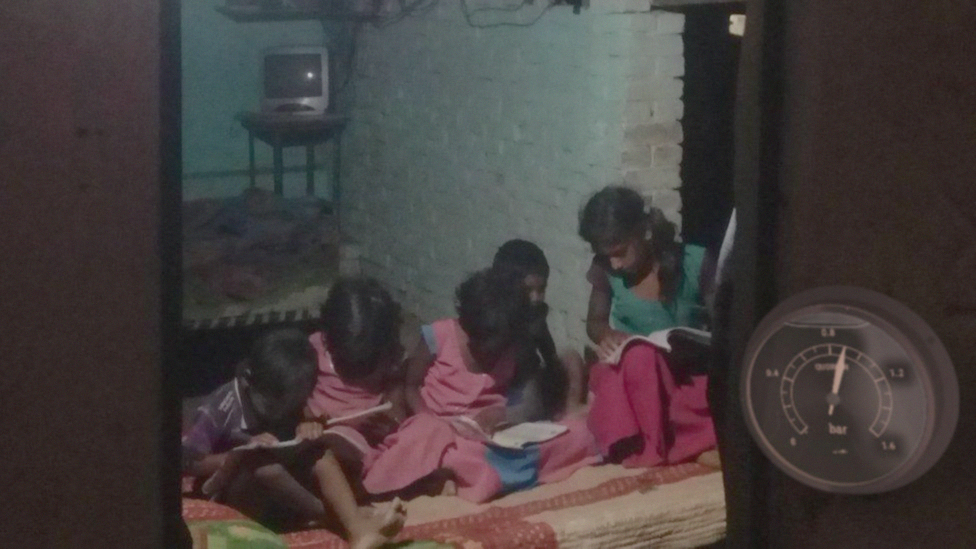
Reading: 0.9 bar
